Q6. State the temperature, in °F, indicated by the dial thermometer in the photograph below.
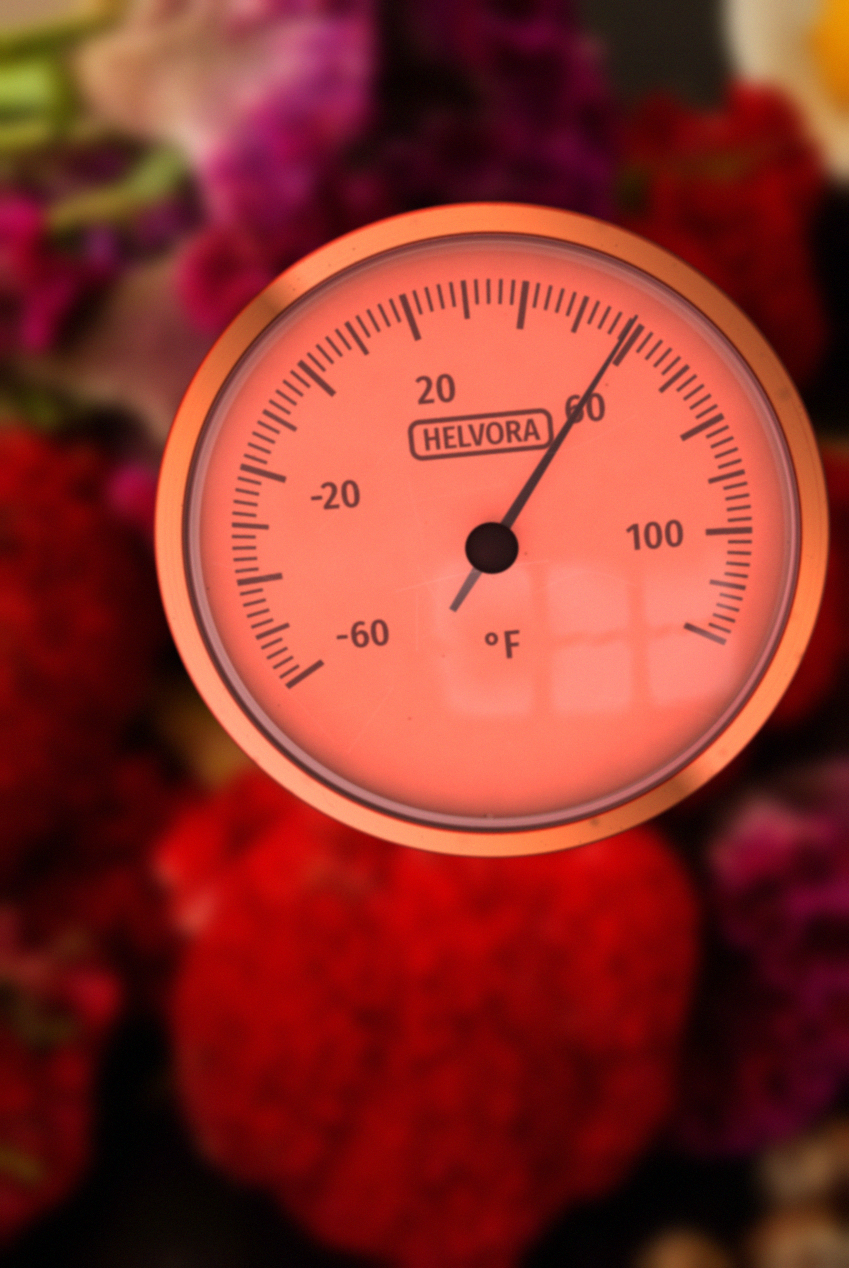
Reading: 58 °F
